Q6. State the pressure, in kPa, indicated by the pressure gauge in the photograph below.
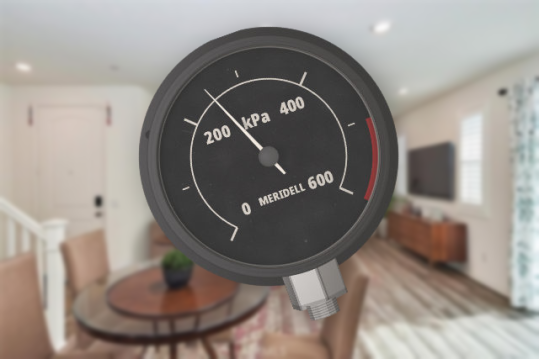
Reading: 250 kPa
